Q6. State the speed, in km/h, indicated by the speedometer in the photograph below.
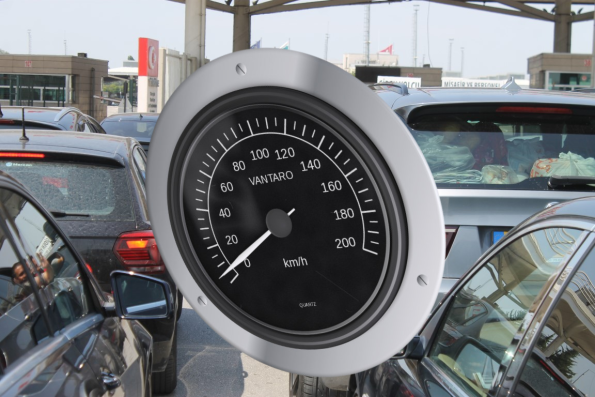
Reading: 5 km/h
